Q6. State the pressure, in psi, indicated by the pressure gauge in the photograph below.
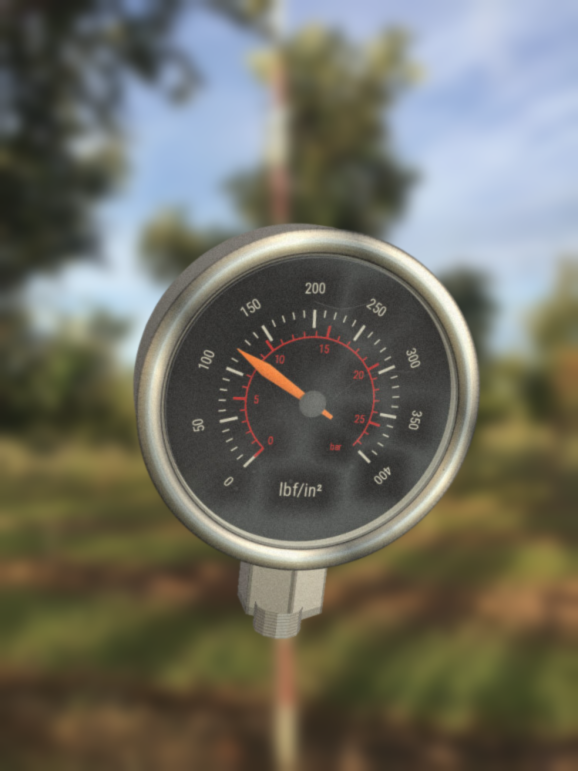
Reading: 120 psi
